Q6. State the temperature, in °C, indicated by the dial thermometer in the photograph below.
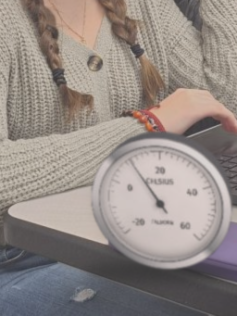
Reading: 10 °C
